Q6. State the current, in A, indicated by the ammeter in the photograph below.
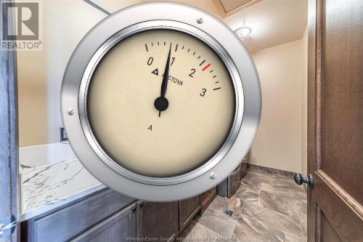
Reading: 0.8 A
